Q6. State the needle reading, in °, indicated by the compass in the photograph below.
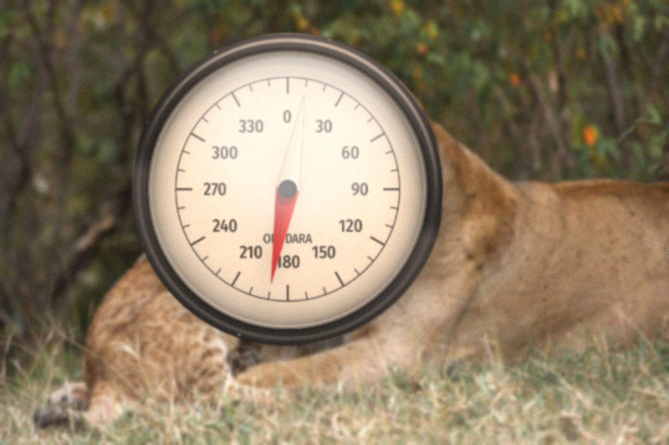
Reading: 190 °
